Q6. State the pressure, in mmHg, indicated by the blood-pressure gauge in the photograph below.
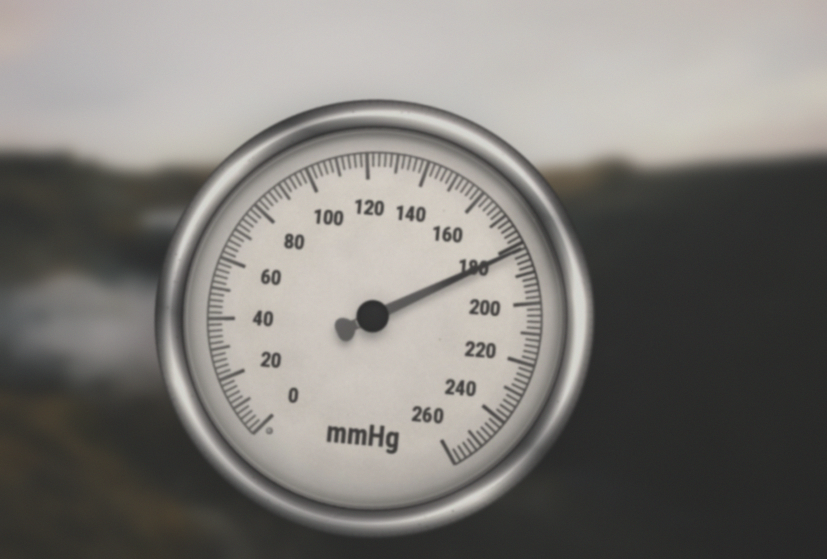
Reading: 182 mmHg
